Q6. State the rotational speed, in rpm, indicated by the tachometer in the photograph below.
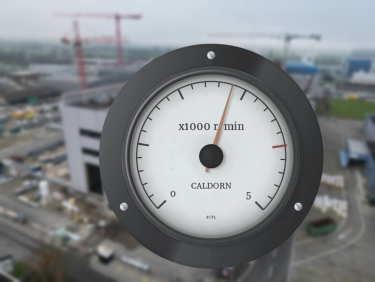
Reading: 2800 rpm
